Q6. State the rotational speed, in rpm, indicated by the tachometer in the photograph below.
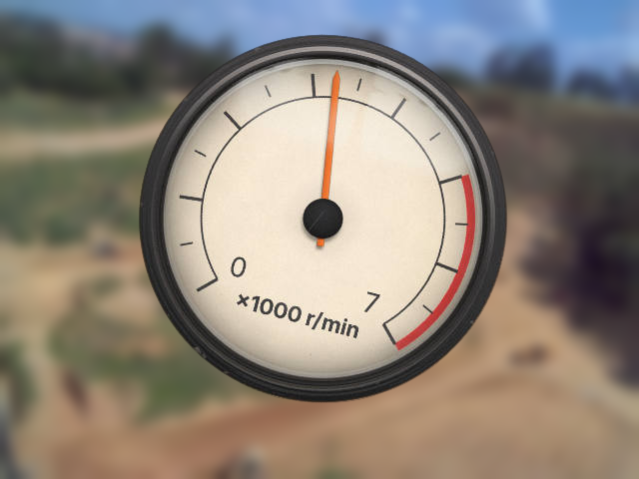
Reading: 3250 rpm
